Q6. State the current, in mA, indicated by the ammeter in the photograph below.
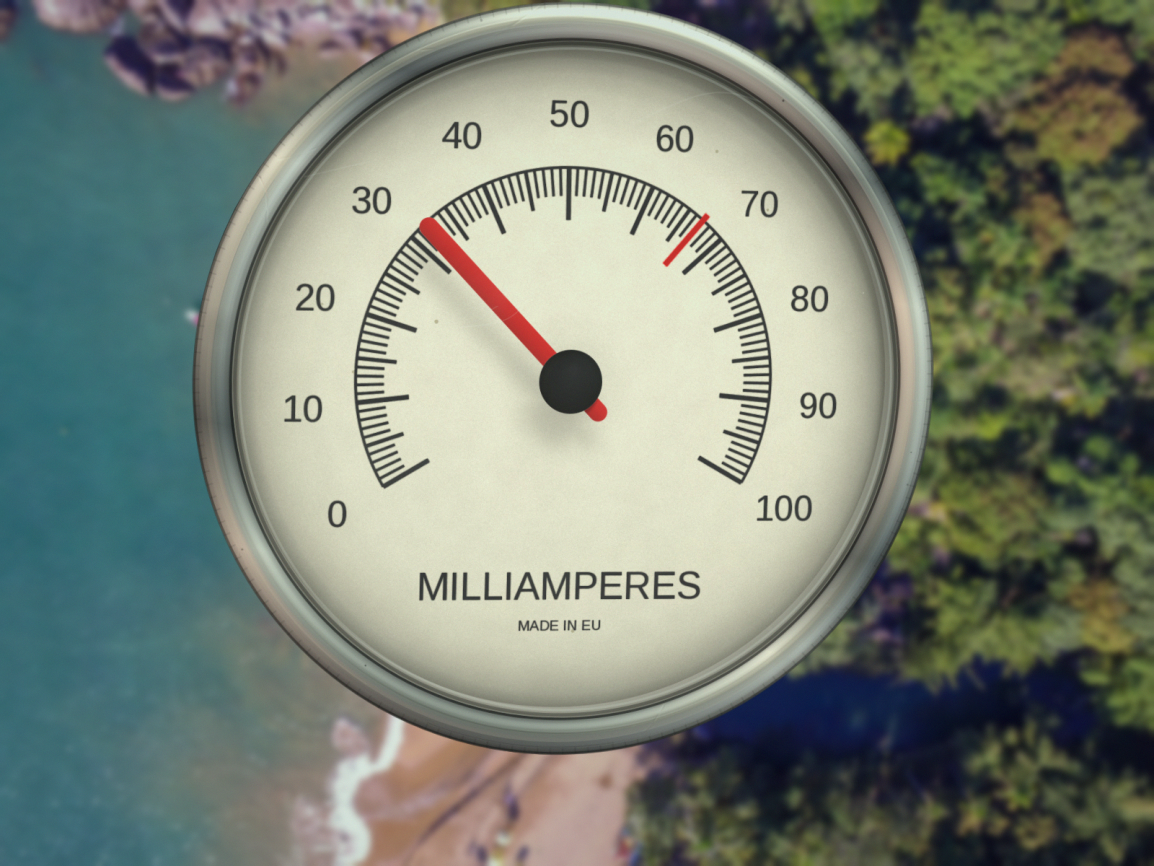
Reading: 32 mA
